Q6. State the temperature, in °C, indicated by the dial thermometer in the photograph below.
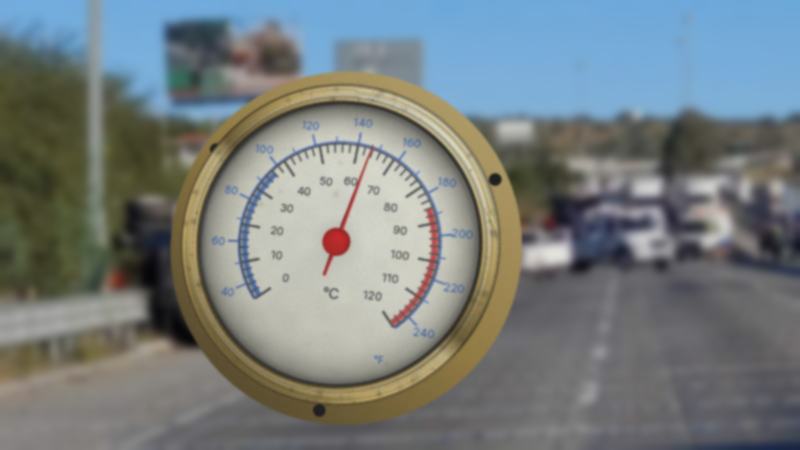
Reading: 64 °C
